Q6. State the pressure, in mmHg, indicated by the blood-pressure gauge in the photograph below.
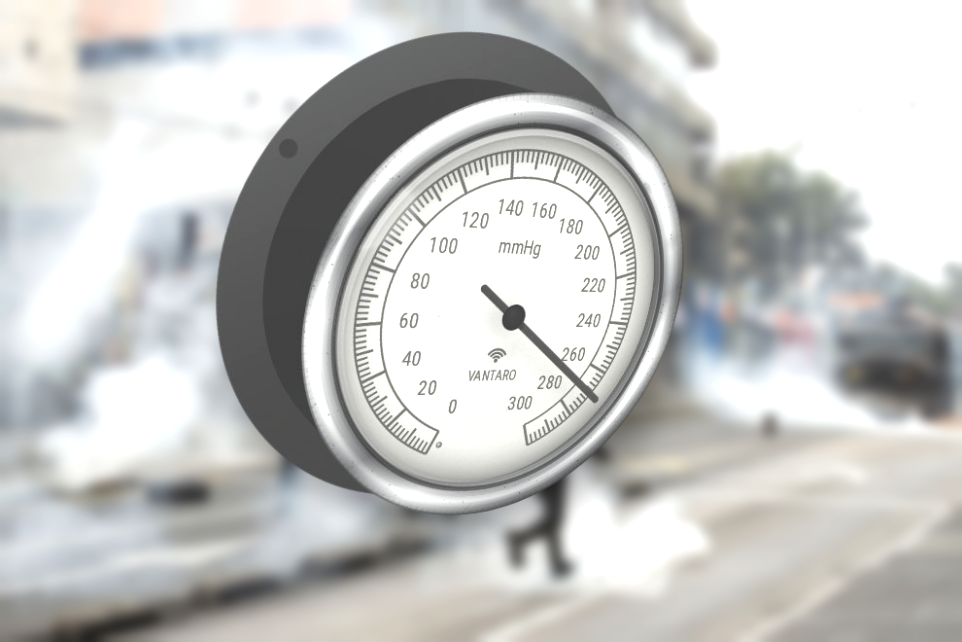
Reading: 270 mmHg
